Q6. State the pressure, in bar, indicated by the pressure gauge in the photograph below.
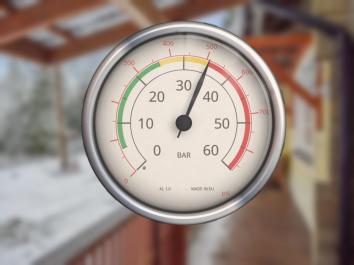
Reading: 35 bar
